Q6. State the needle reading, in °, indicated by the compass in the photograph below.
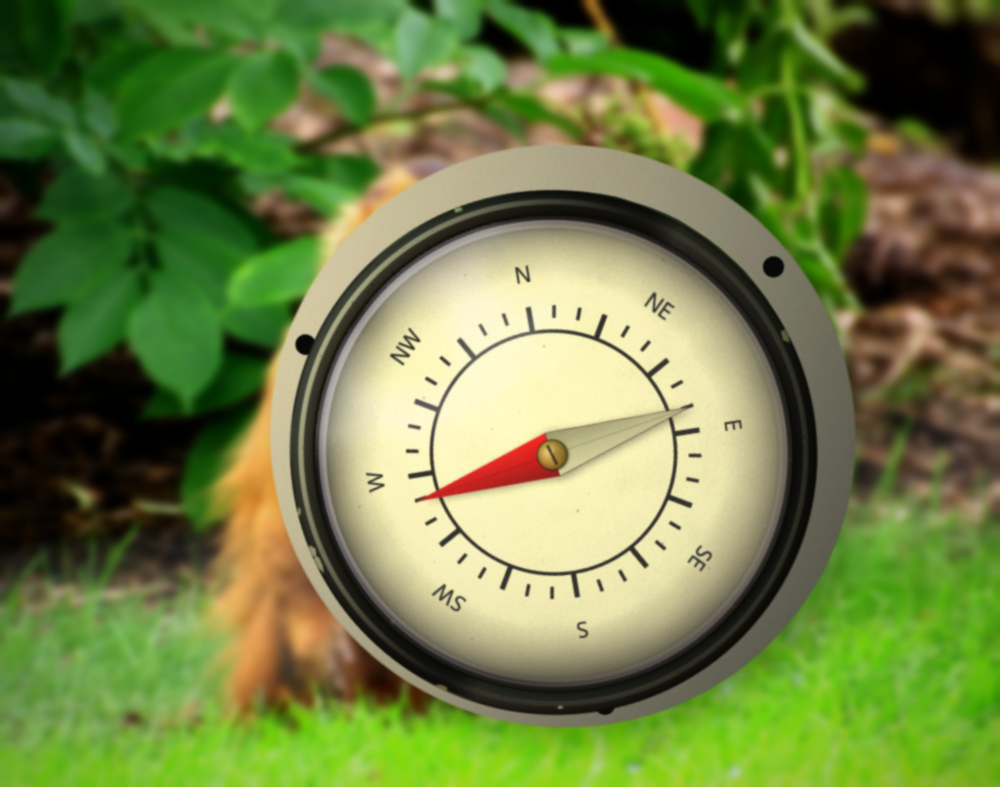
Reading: 260 °
